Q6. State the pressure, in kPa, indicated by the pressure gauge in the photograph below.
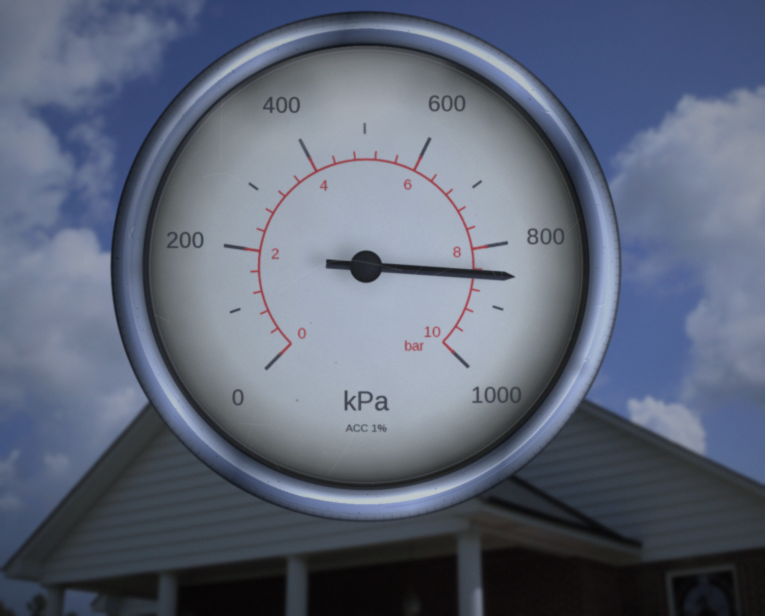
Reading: 850 kPa
